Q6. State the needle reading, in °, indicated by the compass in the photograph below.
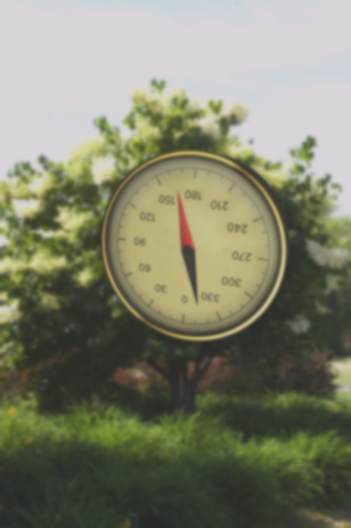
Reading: 165 °
